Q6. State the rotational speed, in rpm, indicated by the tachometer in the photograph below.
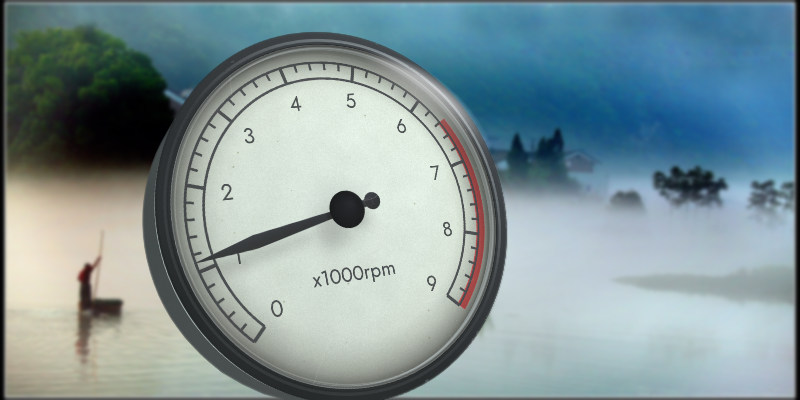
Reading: 1100 rpm
